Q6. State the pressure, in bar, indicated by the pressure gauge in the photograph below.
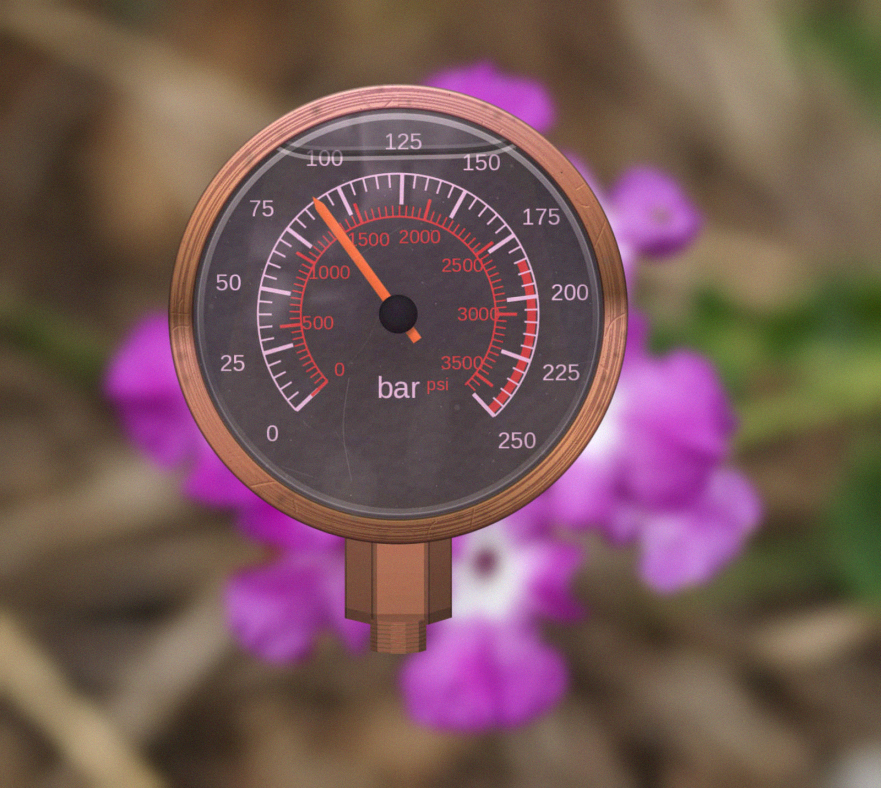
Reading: 90 bar
